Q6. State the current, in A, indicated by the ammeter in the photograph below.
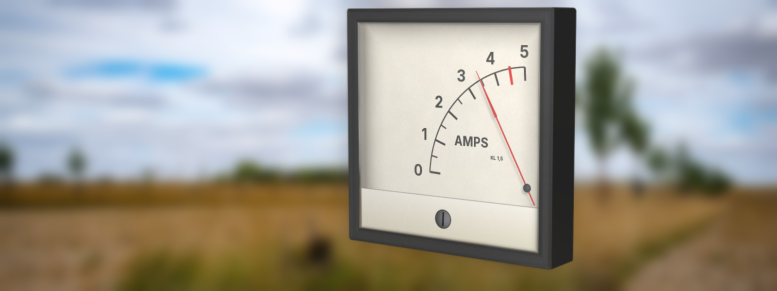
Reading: 3.5 A
